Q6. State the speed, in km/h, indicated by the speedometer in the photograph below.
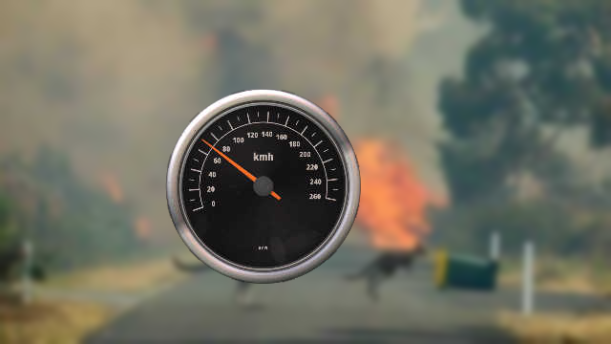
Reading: 70 km/h
